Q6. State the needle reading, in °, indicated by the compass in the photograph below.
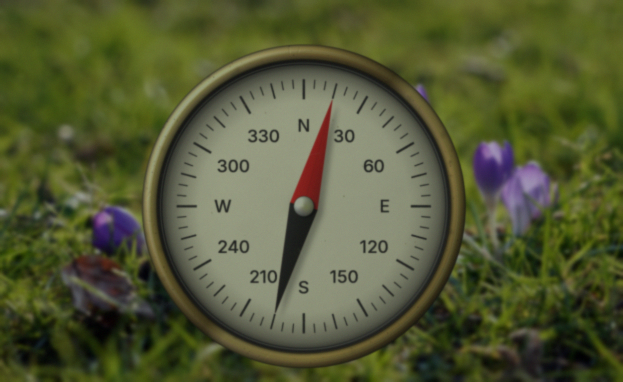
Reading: 15 °
